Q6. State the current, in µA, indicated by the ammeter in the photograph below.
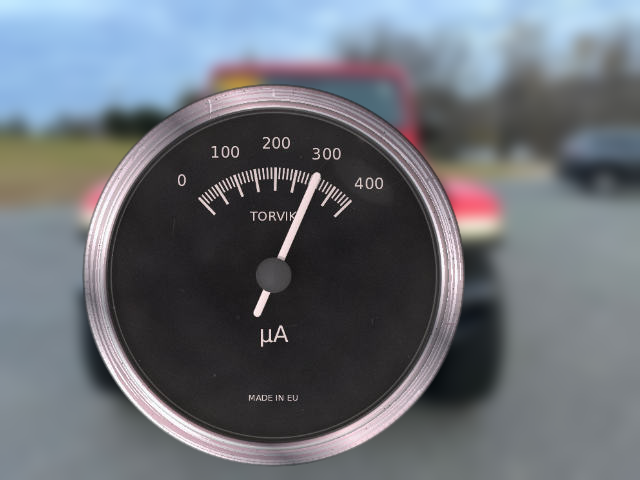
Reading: 300 µA
